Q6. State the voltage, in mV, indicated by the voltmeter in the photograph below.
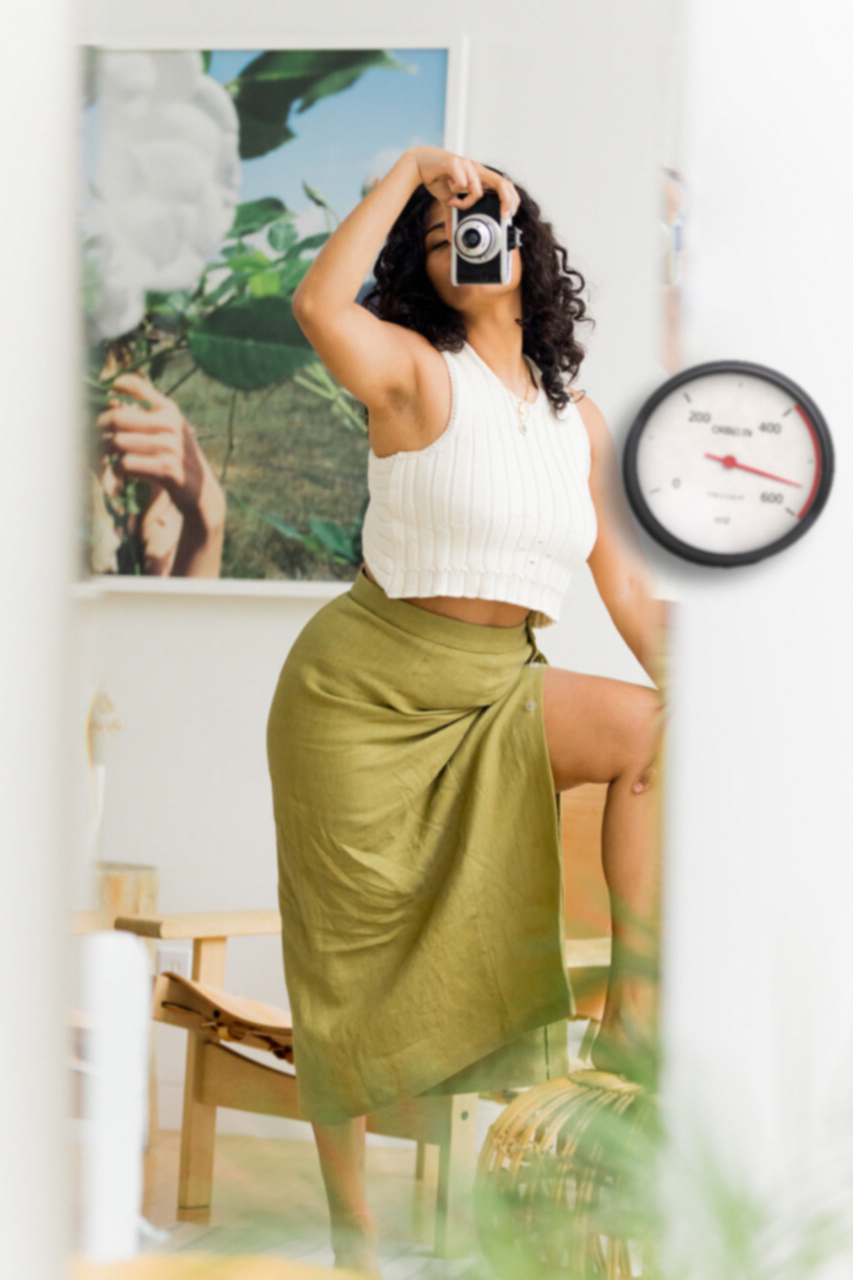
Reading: 550 mV
